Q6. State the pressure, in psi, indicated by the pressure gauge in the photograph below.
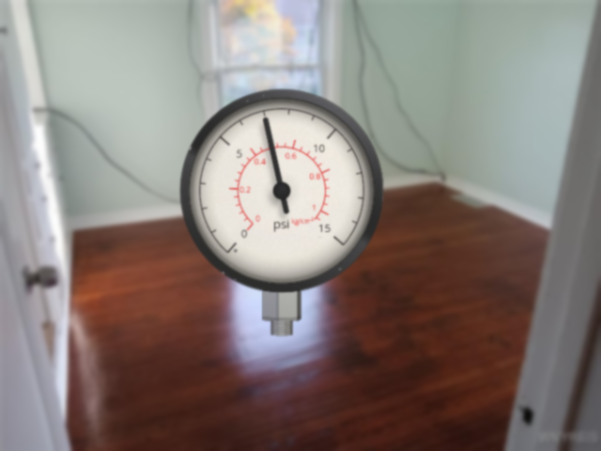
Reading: 7 psi
